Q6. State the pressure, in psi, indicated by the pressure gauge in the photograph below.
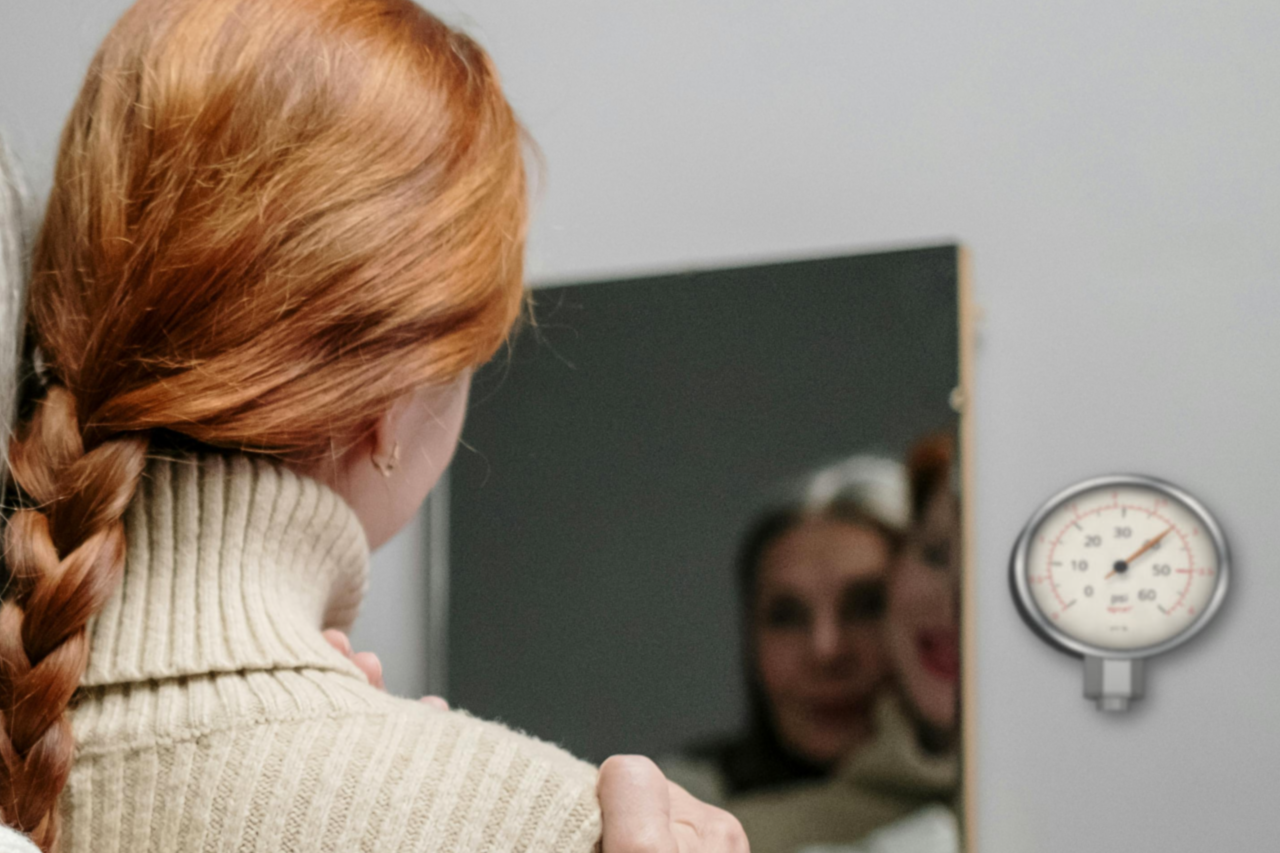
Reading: 40 psi
